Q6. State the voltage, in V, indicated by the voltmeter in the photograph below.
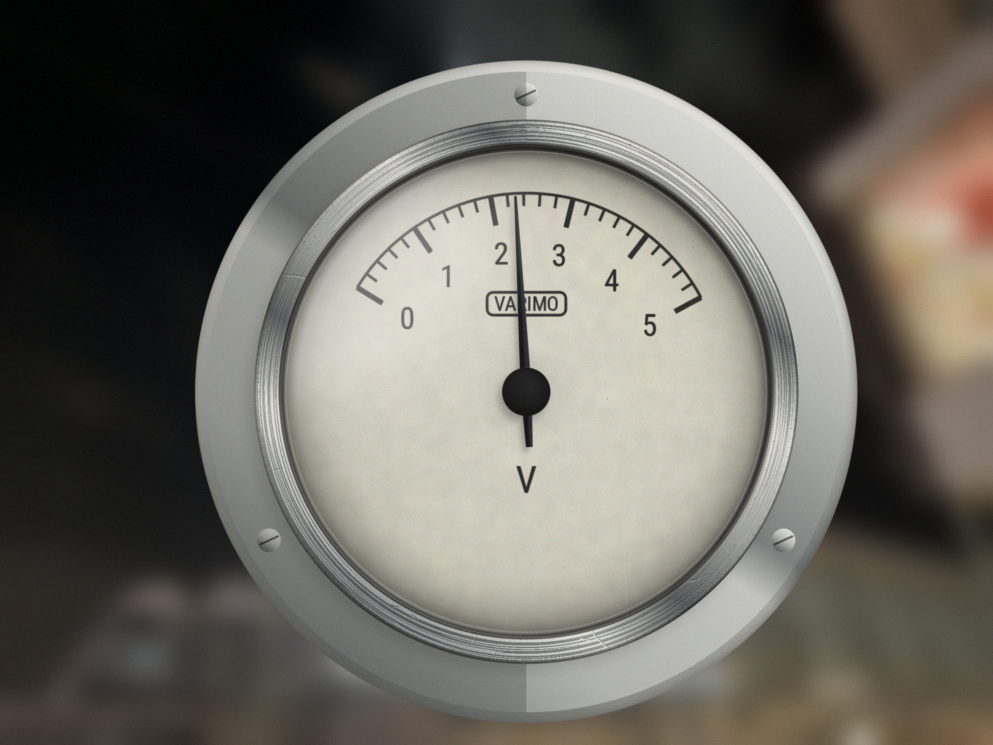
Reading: 2.3 V
